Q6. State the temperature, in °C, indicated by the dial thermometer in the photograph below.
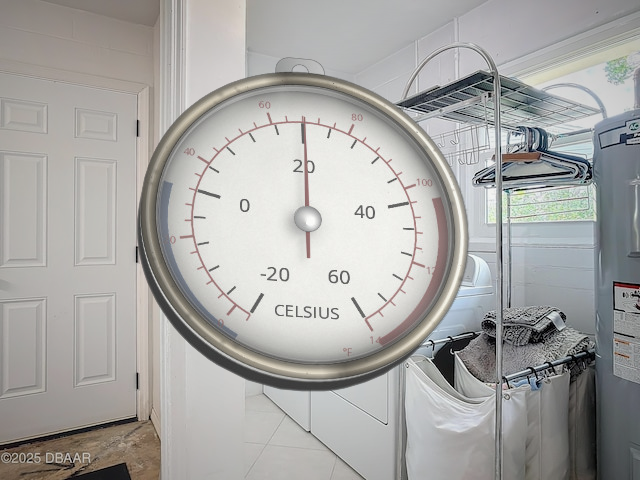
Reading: 20 °C
